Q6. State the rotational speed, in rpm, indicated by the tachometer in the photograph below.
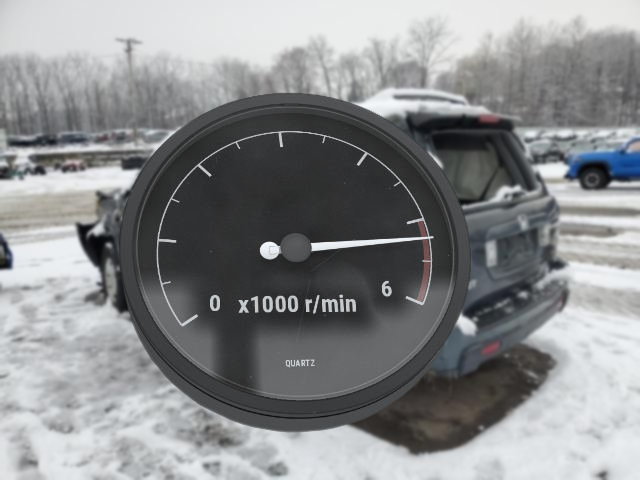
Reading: 5250 rpm
